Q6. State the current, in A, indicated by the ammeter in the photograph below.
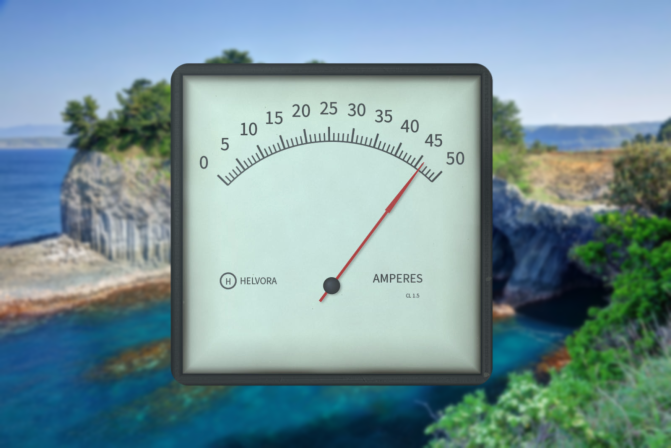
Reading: 46 A
